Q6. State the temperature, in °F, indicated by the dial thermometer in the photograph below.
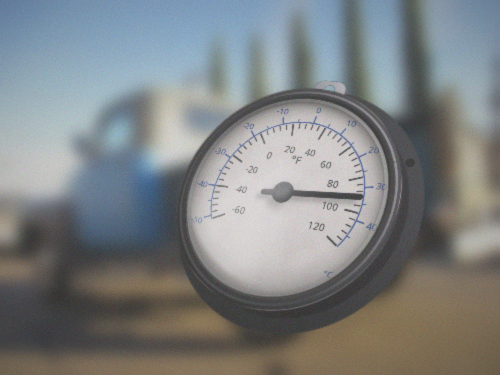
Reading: 92 °F
